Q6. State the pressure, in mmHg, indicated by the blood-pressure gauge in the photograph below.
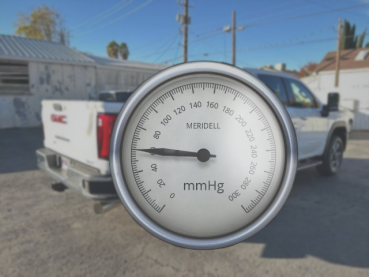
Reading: 60 mmHg
